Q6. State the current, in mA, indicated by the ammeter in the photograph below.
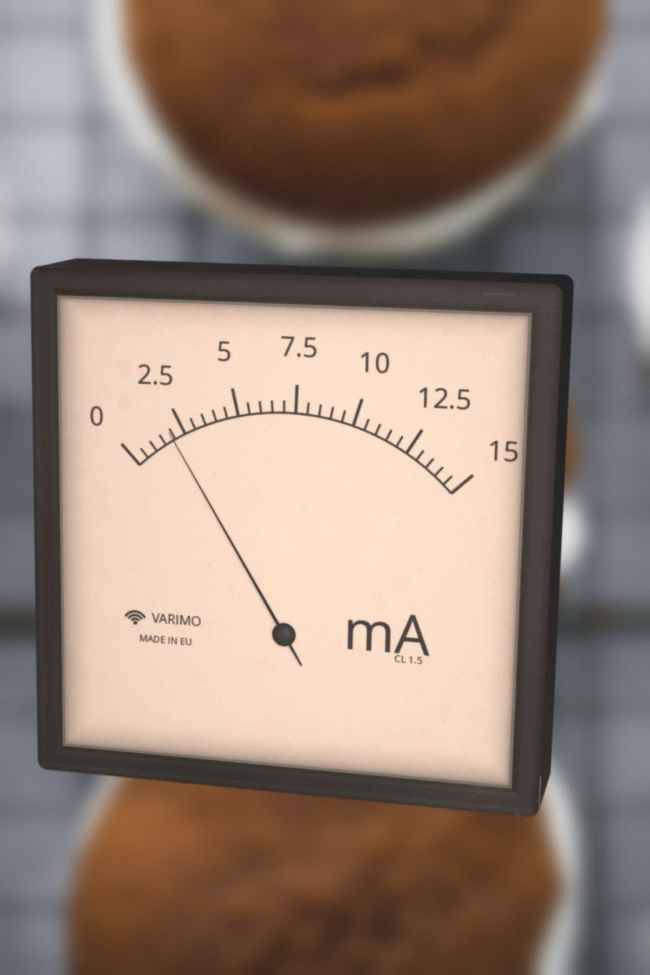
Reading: 2 mA
